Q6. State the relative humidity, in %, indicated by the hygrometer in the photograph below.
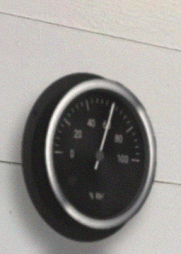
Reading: 60 %
